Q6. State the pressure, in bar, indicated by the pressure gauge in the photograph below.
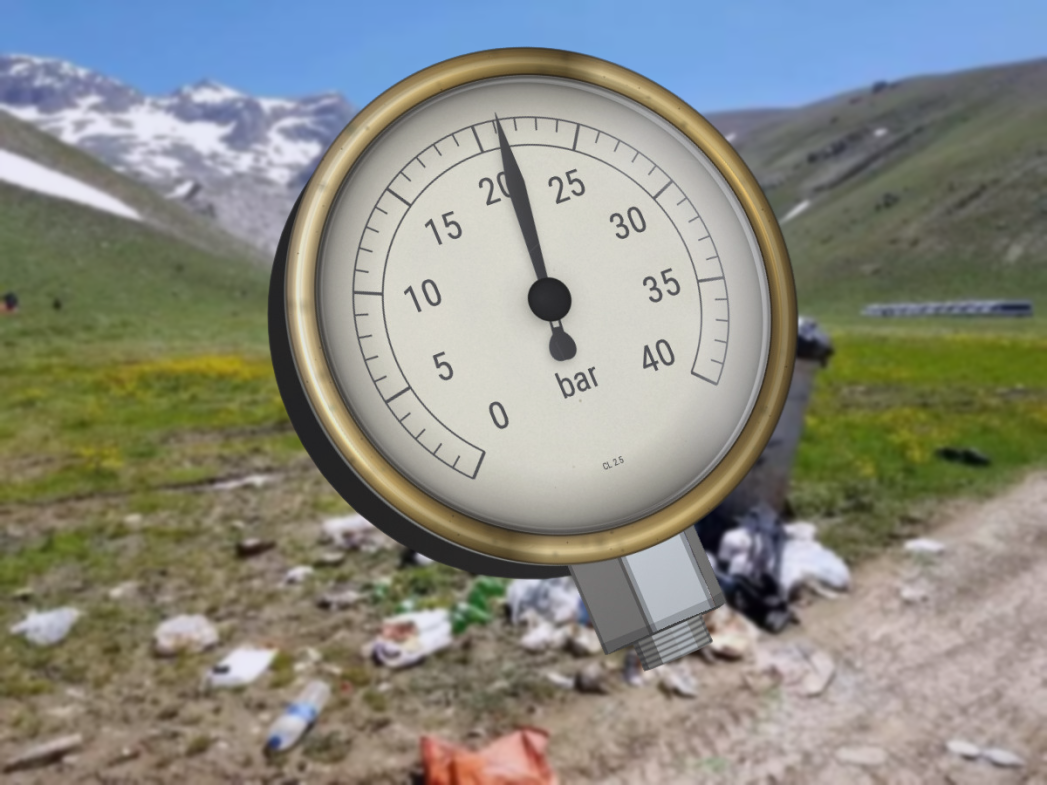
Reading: 21 bar
